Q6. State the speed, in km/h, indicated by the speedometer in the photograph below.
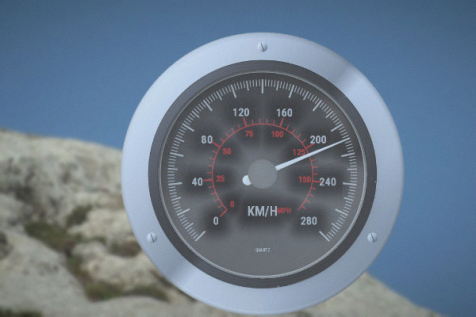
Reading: 210 km/h
